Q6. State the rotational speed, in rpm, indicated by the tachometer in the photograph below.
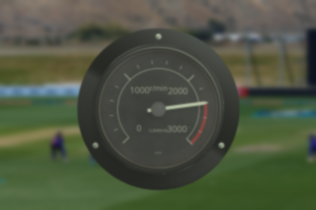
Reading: 2400 rpm
